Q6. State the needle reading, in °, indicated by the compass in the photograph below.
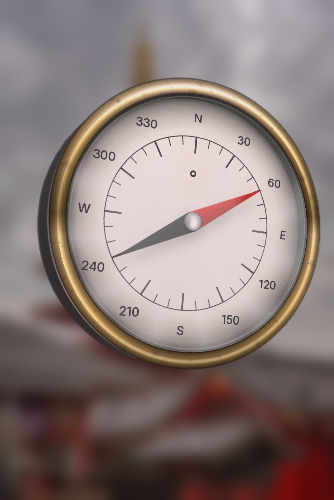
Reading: 60 °
